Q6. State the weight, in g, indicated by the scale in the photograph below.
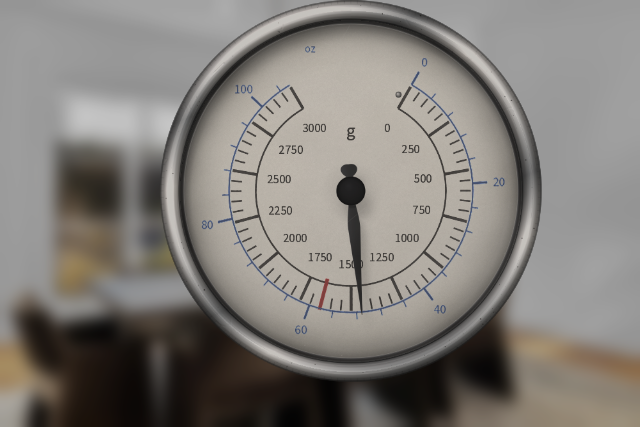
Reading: 1450 g
